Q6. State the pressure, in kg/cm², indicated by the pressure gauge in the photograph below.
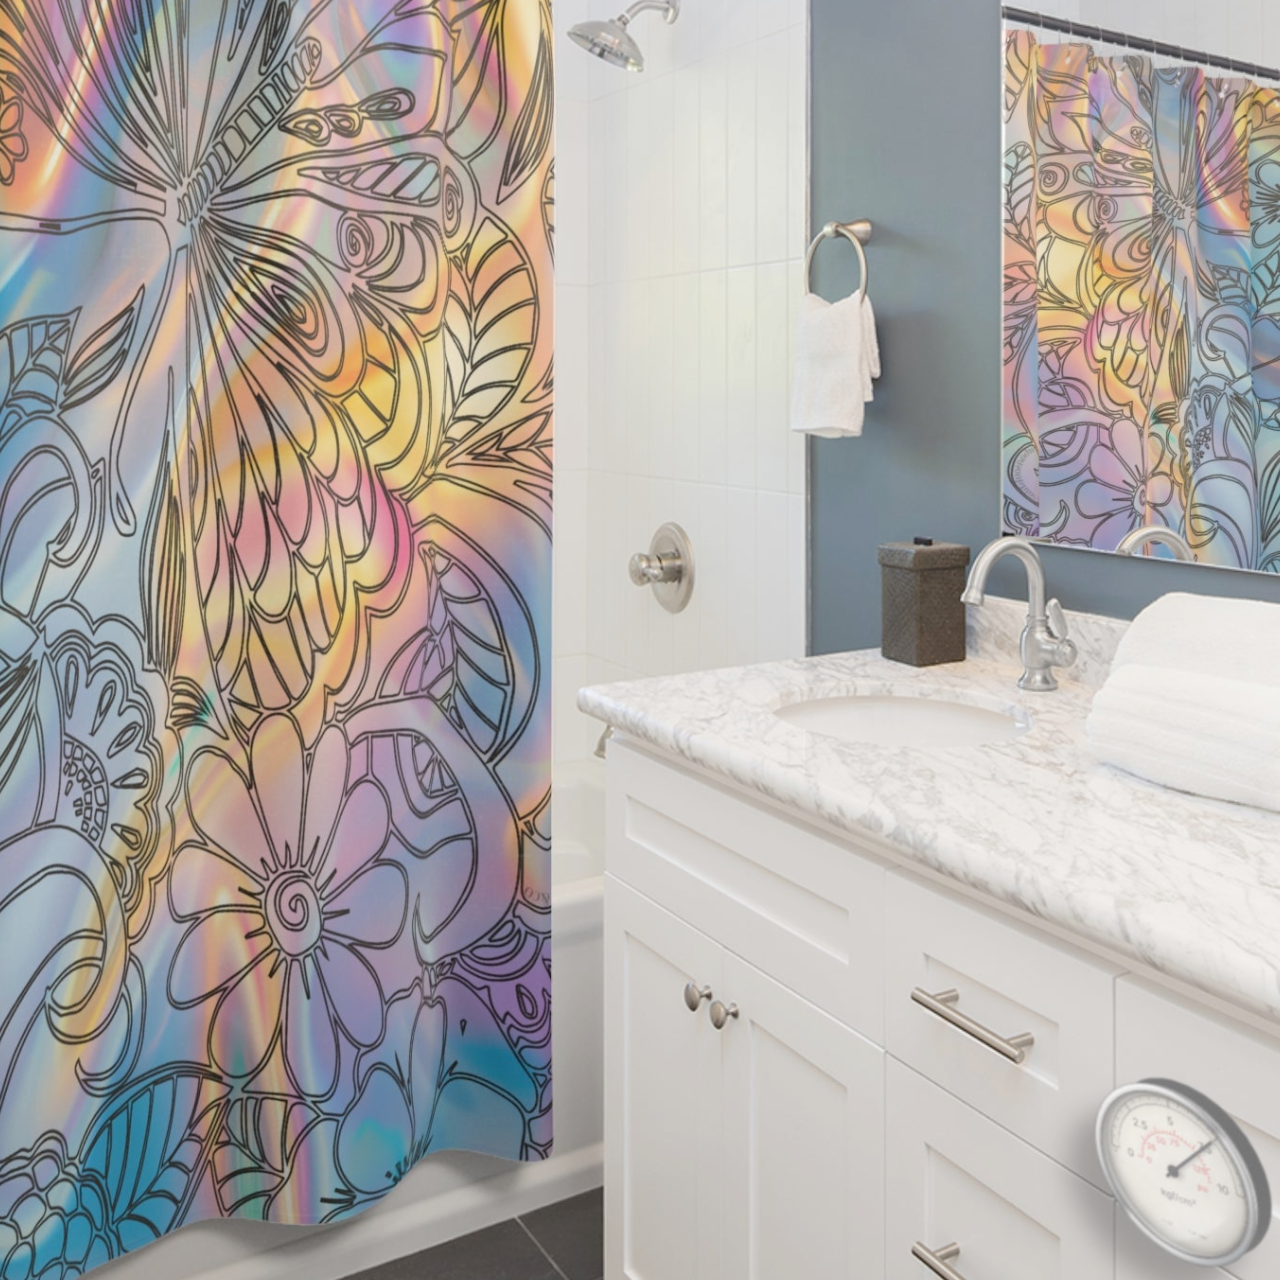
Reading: 7.5 kg/cm²
